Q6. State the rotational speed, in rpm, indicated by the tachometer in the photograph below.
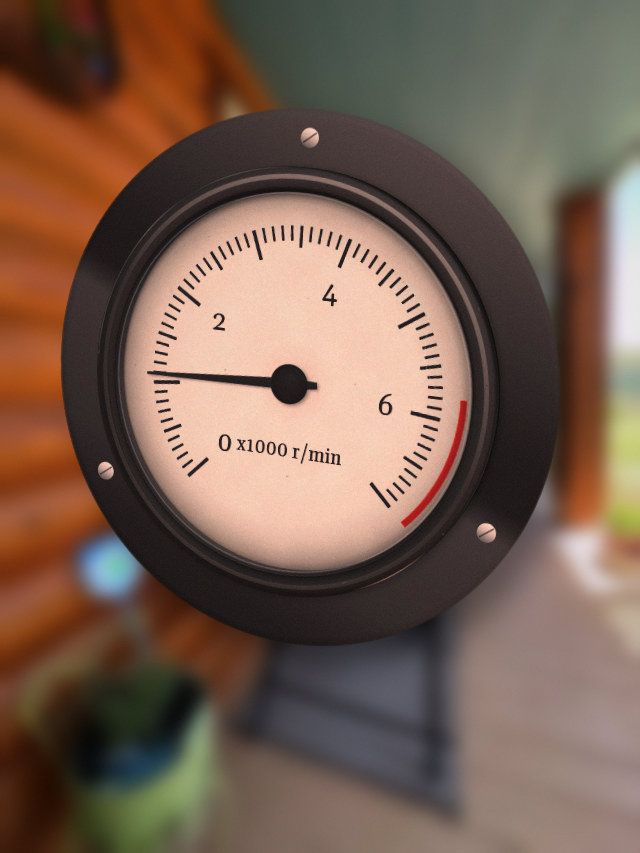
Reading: 1100 rpm
